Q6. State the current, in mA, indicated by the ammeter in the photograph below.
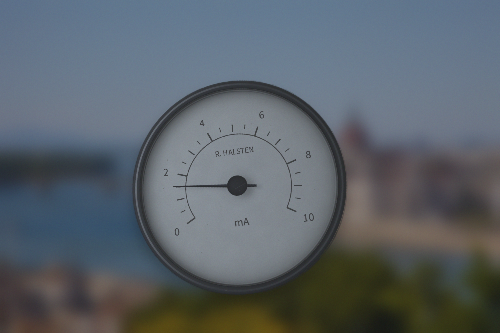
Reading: 1.5 mA
